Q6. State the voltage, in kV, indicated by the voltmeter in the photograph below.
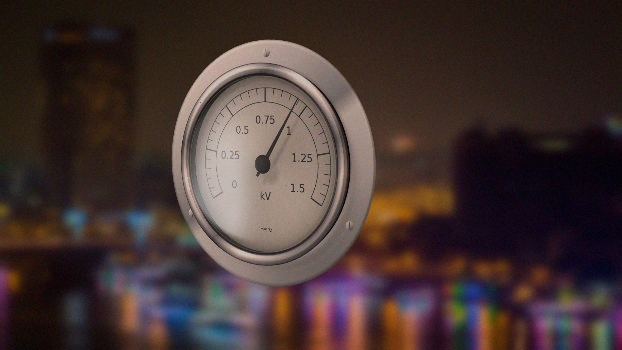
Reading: 0.95 kV
